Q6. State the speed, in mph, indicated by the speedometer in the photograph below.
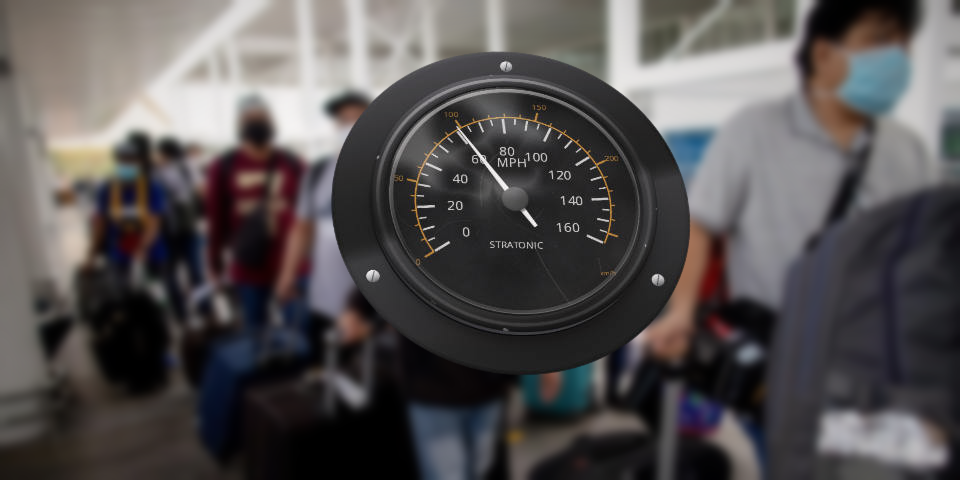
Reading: 60 mph
